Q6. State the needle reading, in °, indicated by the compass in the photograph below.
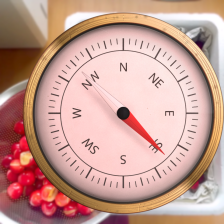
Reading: 135 °
